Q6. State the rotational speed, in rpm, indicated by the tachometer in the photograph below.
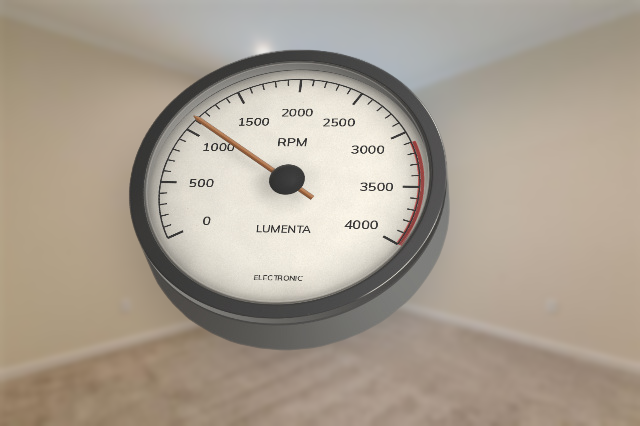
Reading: 1100 rpm
